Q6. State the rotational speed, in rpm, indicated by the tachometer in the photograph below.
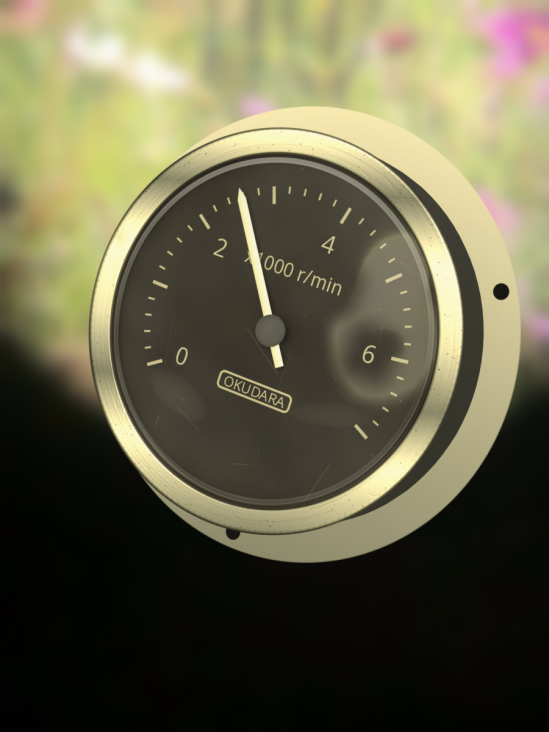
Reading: 2600 rpm
